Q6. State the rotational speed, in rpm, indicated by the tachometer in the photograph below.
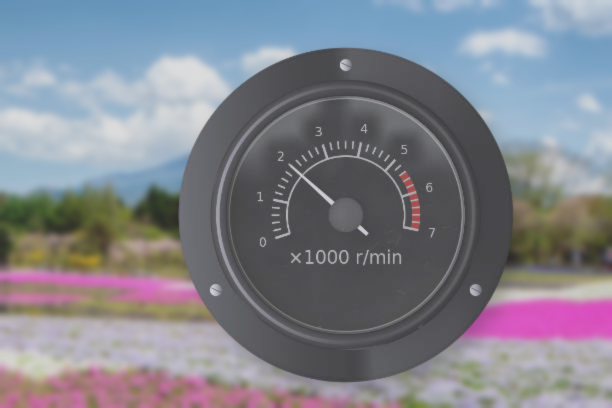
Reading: 2000 rpm
